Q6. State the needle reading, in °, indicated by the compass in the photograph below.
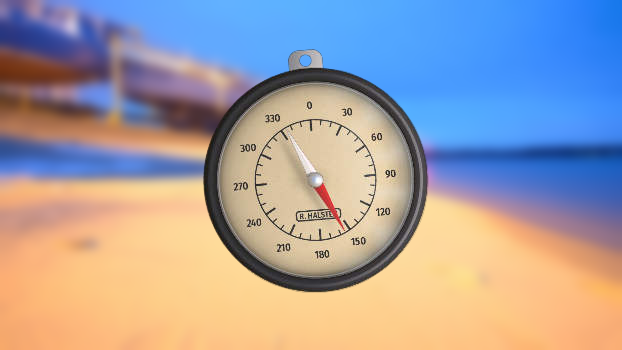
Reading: 155 °
